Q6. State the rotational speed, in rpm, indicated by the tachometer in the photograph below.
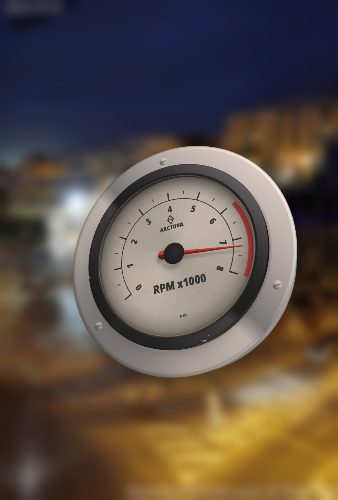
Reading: 7250 rpm
